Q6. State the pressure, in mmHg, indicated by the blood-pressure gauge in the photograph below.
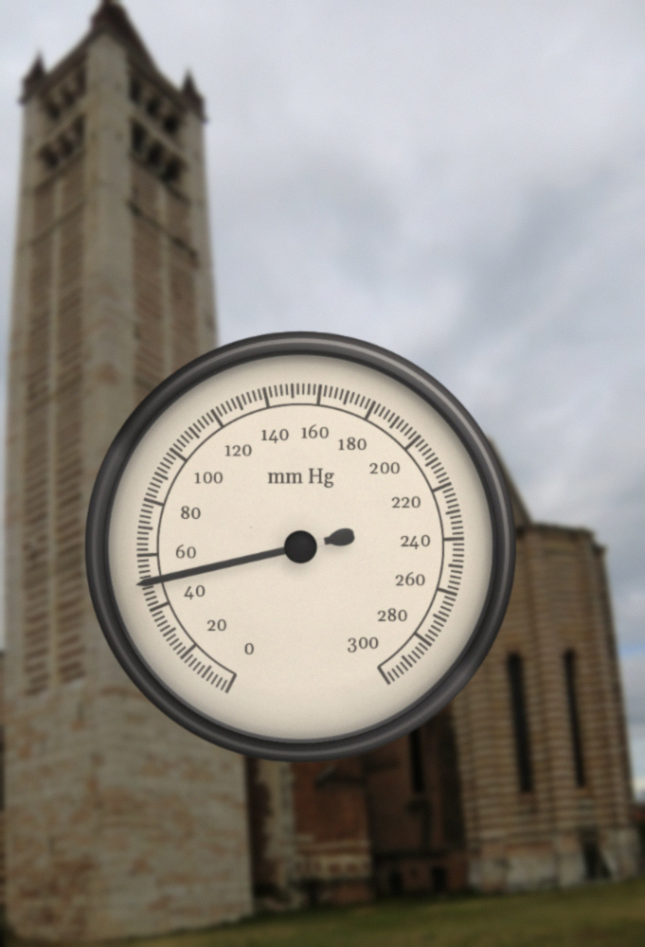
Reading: 50 mmHg
